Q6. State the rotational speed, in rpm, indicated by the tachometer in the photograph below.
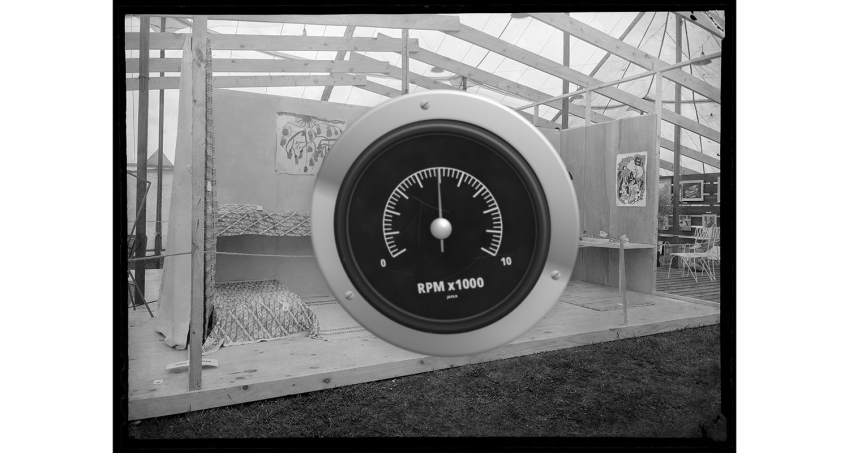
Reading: 5000 rpm
